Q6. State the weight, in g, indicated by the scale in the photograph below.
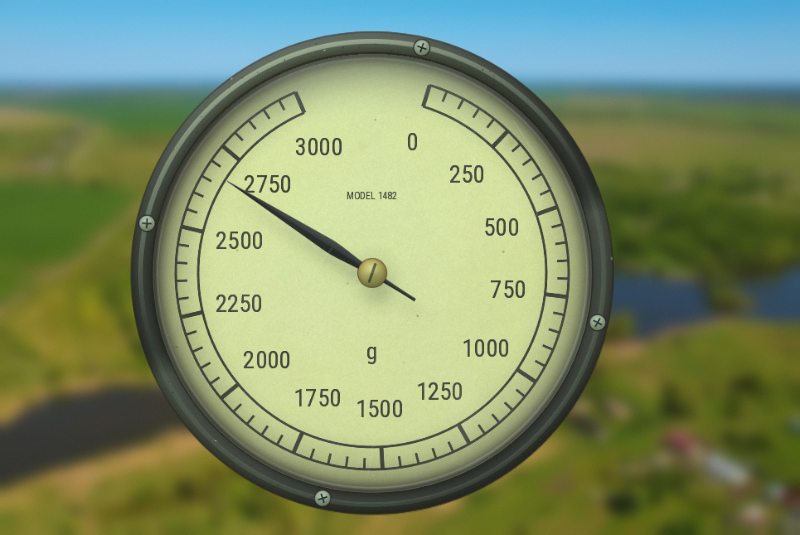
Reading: 2675 g
